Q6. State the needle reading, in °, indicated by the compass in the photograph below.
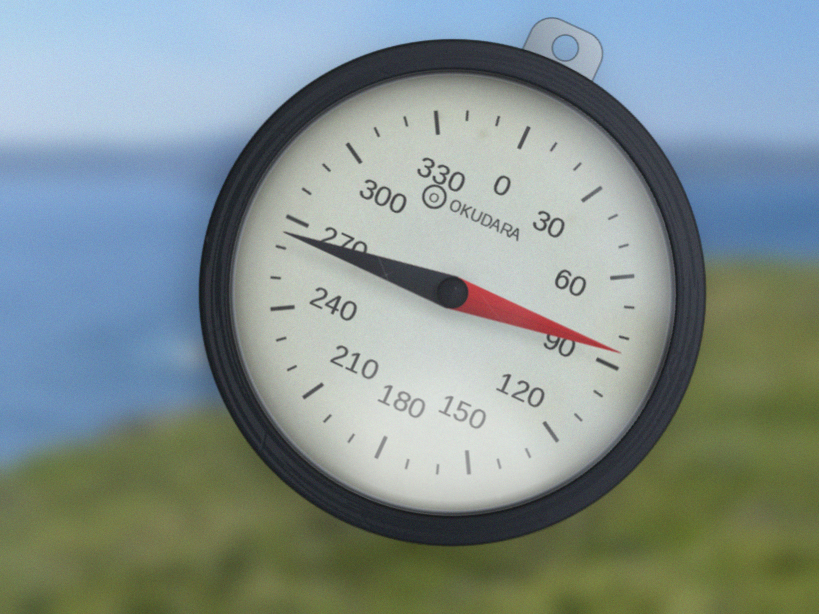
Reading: 85 °
